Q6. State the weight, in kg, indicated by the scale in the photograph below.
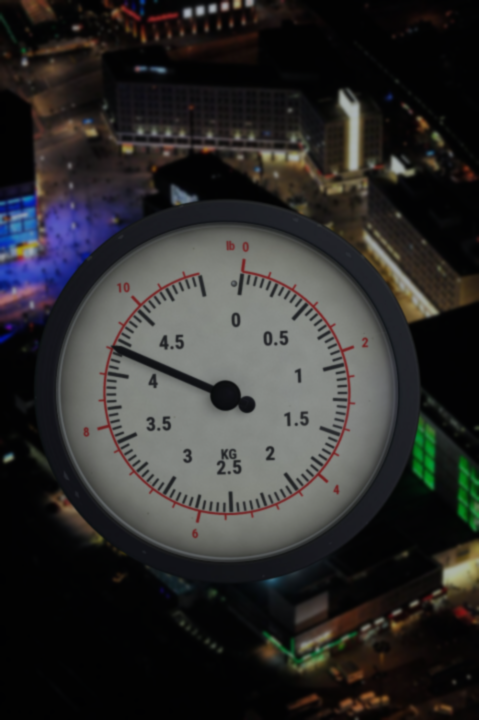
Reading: 4.2 kg
